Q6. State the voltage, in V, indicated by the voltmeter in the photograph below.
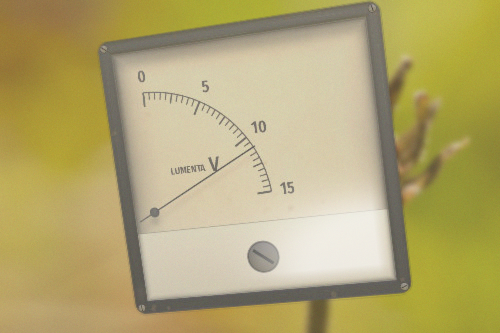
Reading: 11 V
